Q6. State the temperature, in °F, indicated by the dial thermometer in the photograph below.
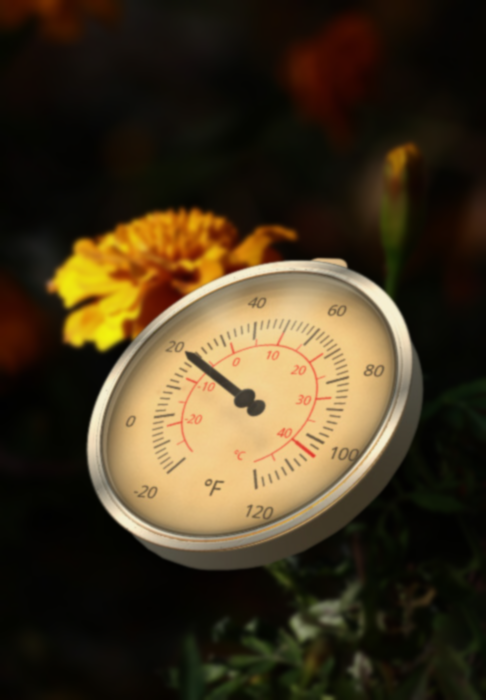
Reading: 20 °F
